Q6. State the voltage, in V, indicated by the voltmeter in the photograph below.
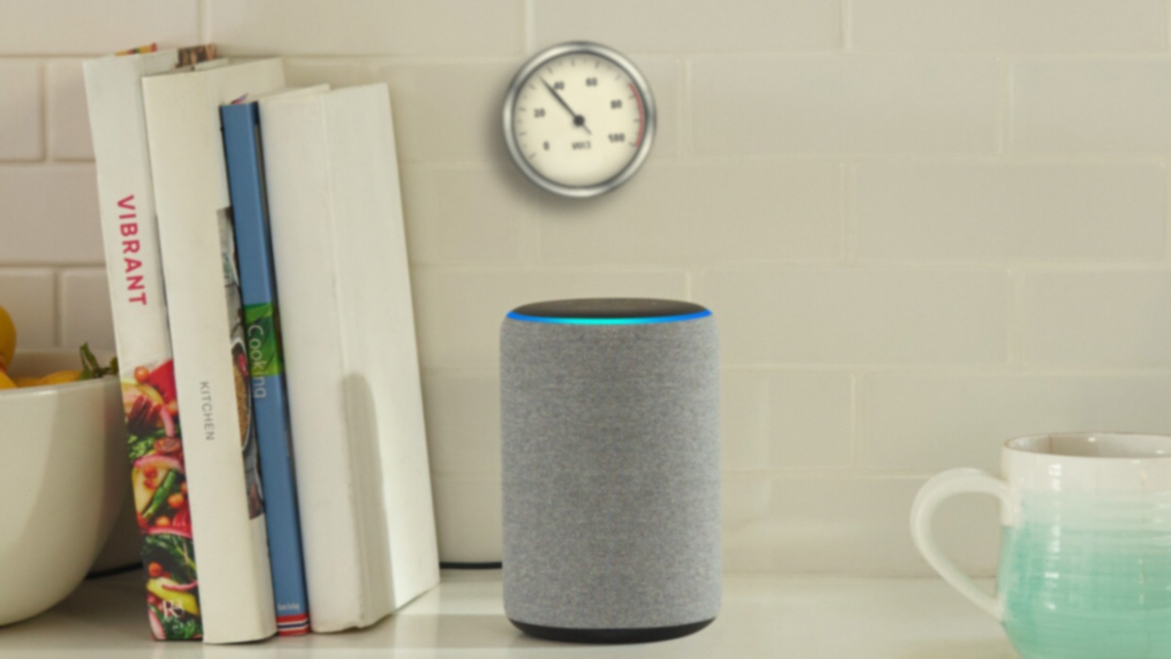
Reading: 35 V
